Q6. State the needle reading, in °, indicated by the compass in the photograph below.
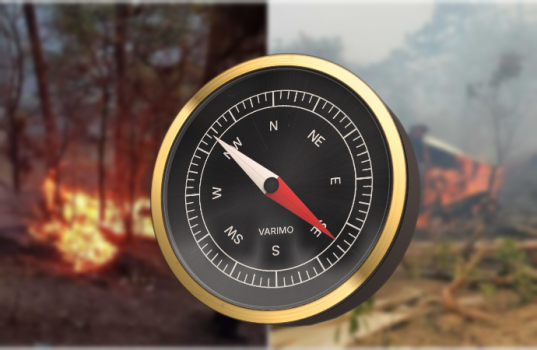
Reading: 132.5 °
